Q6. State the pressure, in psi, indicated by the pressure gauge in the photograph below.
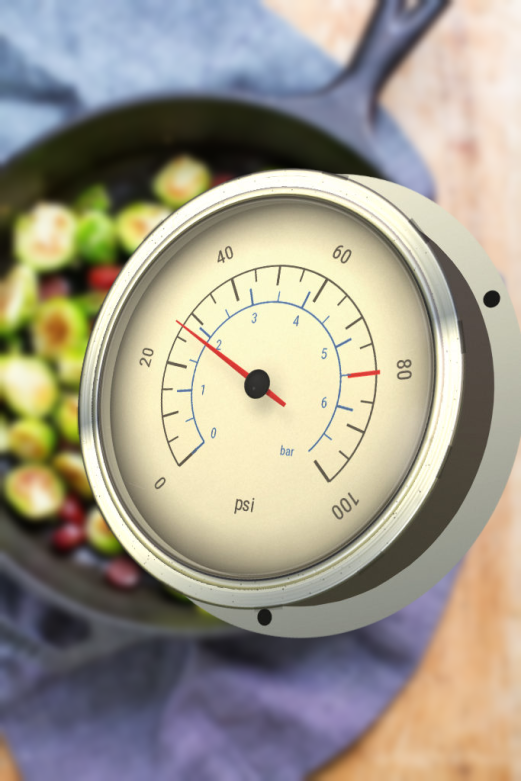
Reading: 27.5 psi
